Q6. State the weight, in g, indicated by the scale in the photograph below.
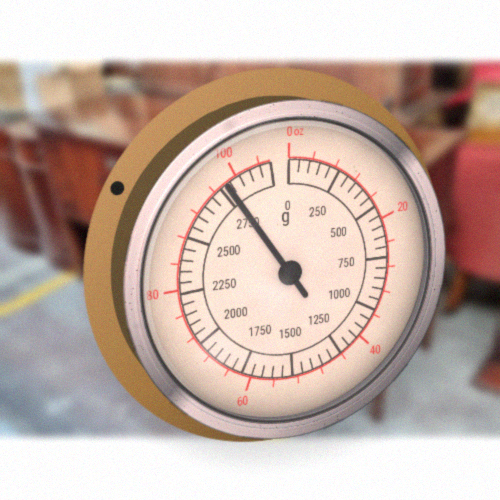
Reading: 2775 g
